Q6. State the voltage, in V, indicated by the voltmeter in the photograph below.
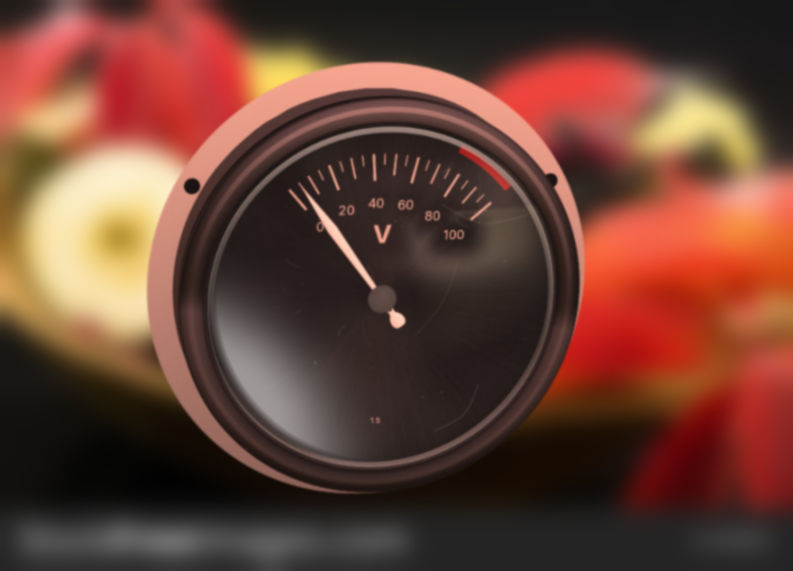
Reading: 5 V
